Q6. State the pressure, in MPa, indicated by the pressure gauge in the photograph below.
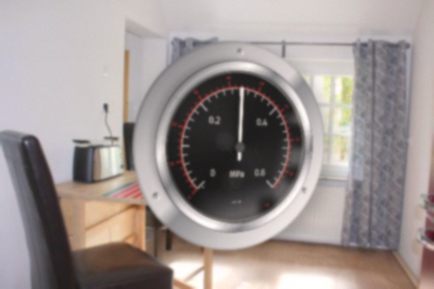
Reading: 0.3 MPa
